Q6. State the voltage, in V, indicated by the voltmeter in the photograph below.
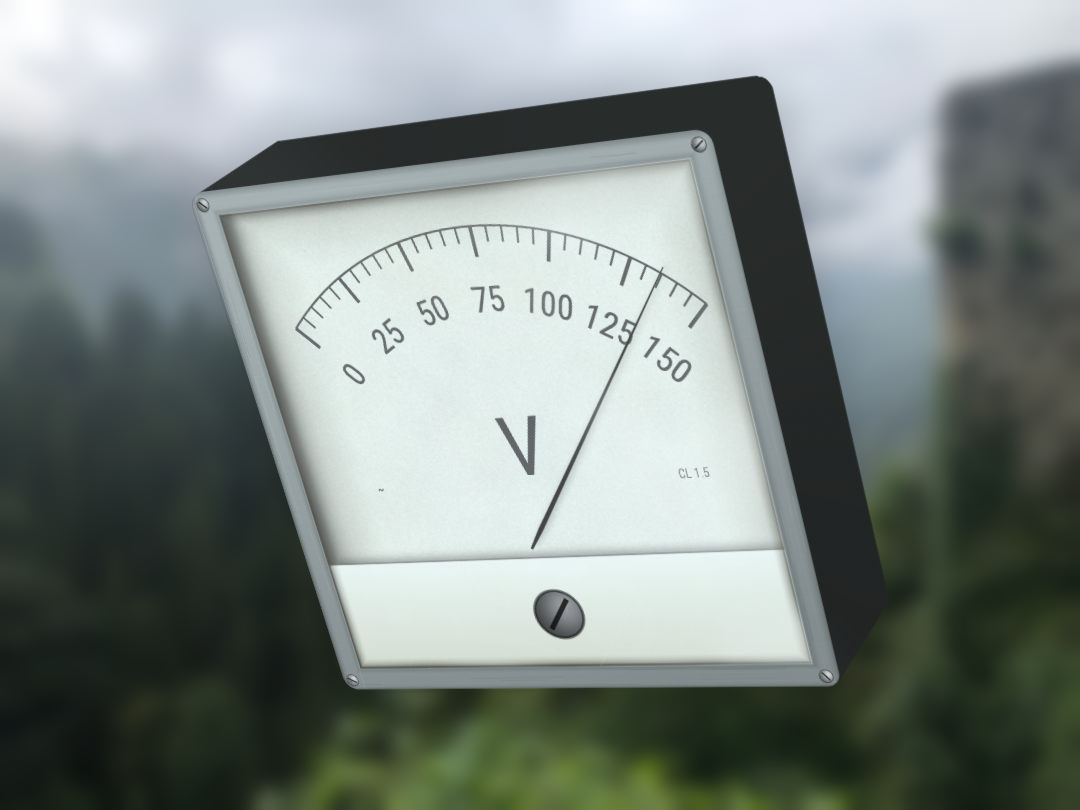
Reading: 135 V
